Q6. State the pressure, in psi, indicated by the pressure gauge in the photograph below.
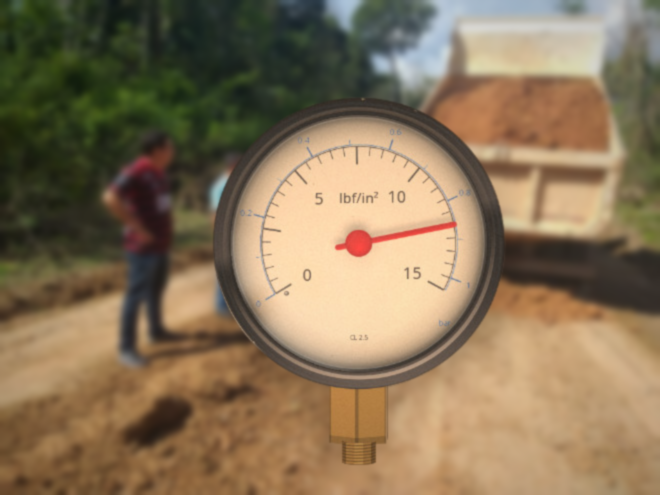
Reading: 12.5 psi
